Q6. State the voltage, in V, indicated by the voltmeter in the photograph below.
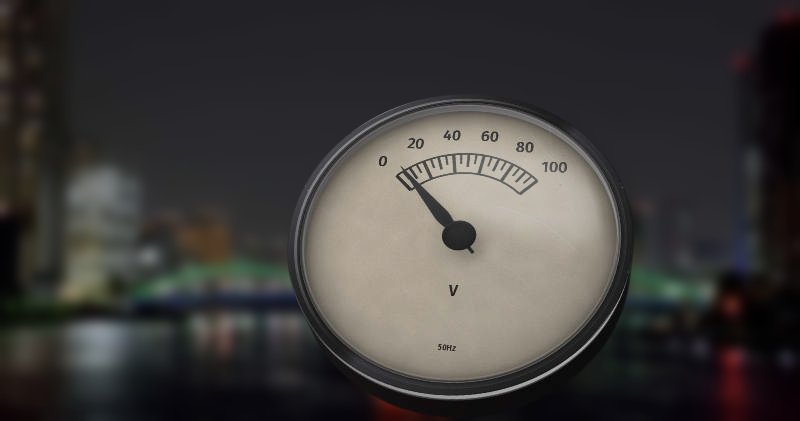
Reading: 5 V
